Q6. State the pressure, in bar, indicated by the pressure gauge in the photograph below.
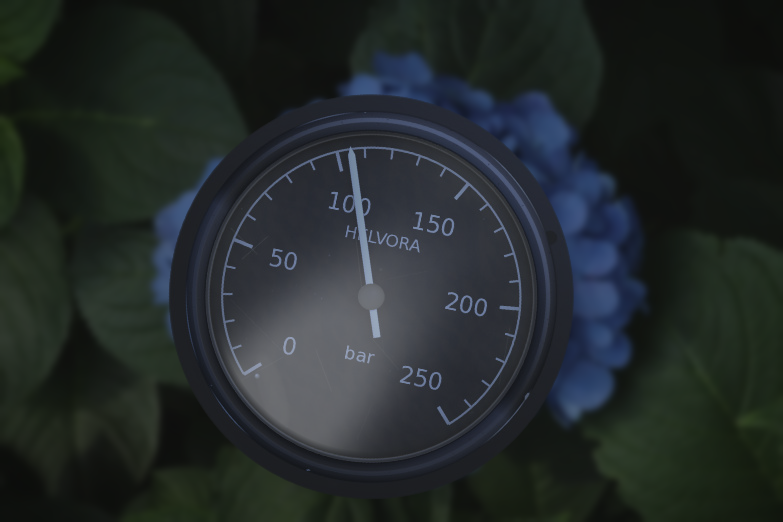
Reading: 105 bar
